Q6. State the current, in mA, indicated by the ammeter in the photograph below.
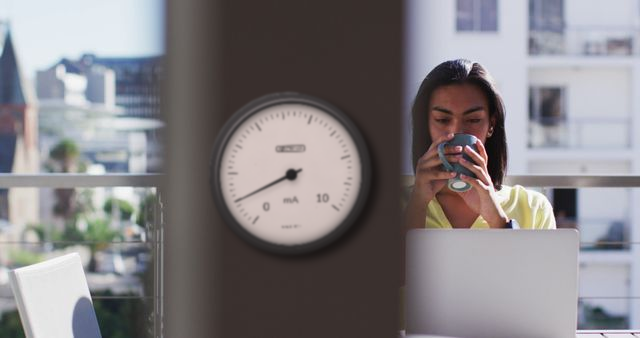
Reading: 1 mA
